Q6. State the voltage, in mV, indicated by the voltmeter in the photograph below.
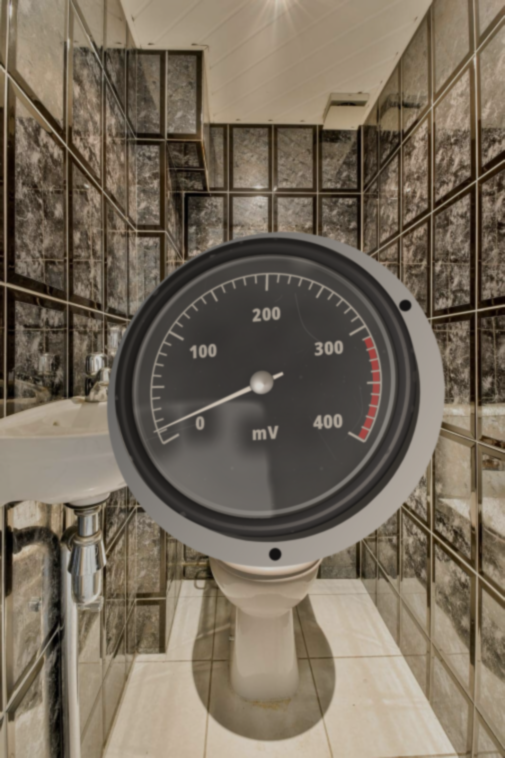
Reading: 10 mV
